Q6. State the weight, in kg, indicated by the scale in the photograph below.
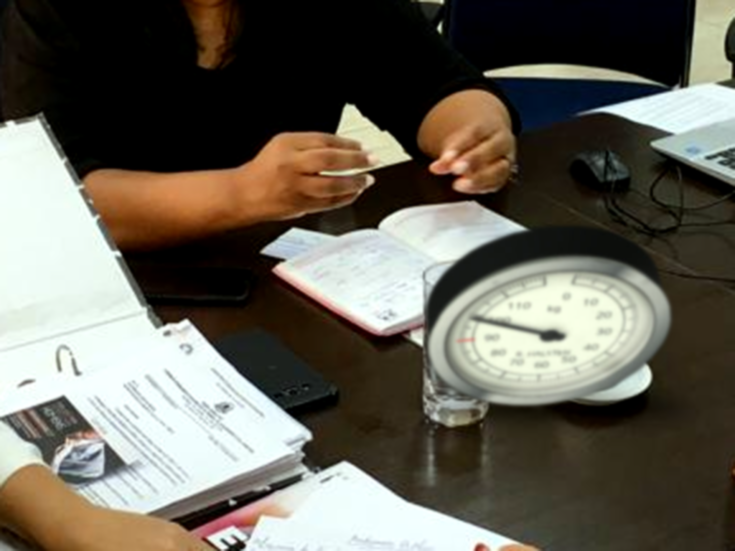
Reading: 100 kg
